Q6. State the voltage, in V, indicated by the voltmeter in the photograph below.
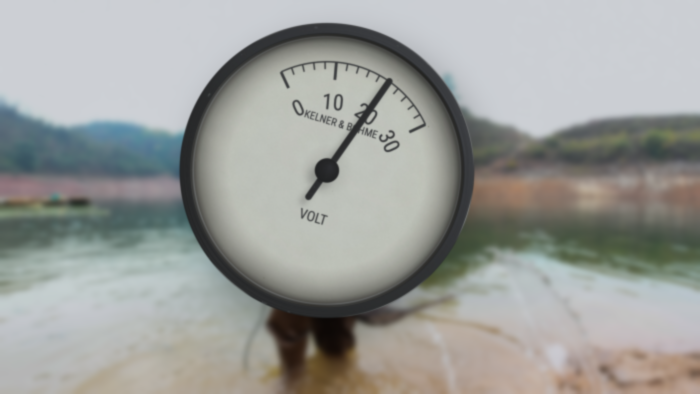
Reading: 20 V
